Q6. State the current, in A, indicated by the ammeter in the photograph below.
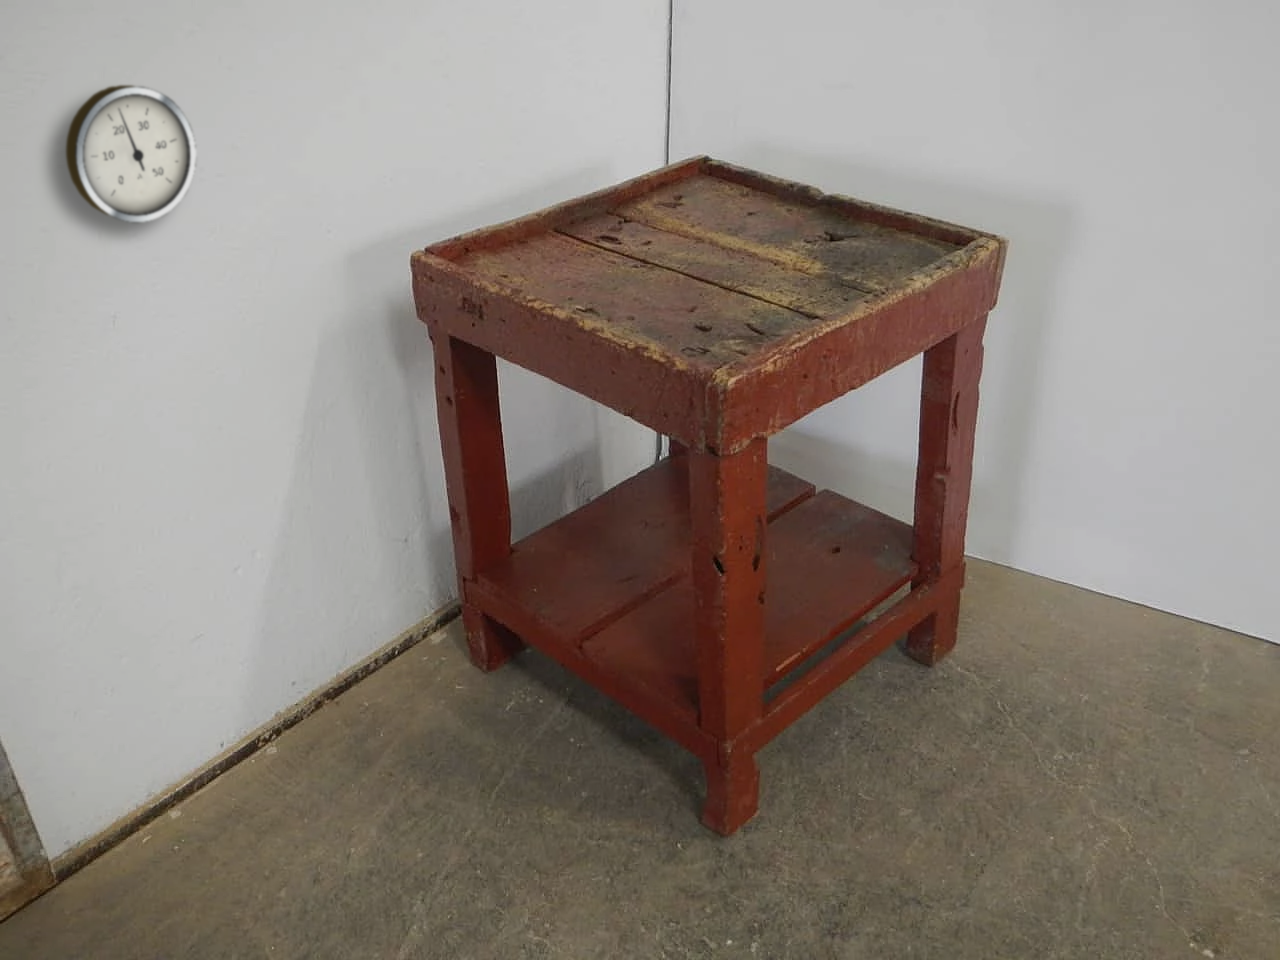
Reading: 22.5 A
